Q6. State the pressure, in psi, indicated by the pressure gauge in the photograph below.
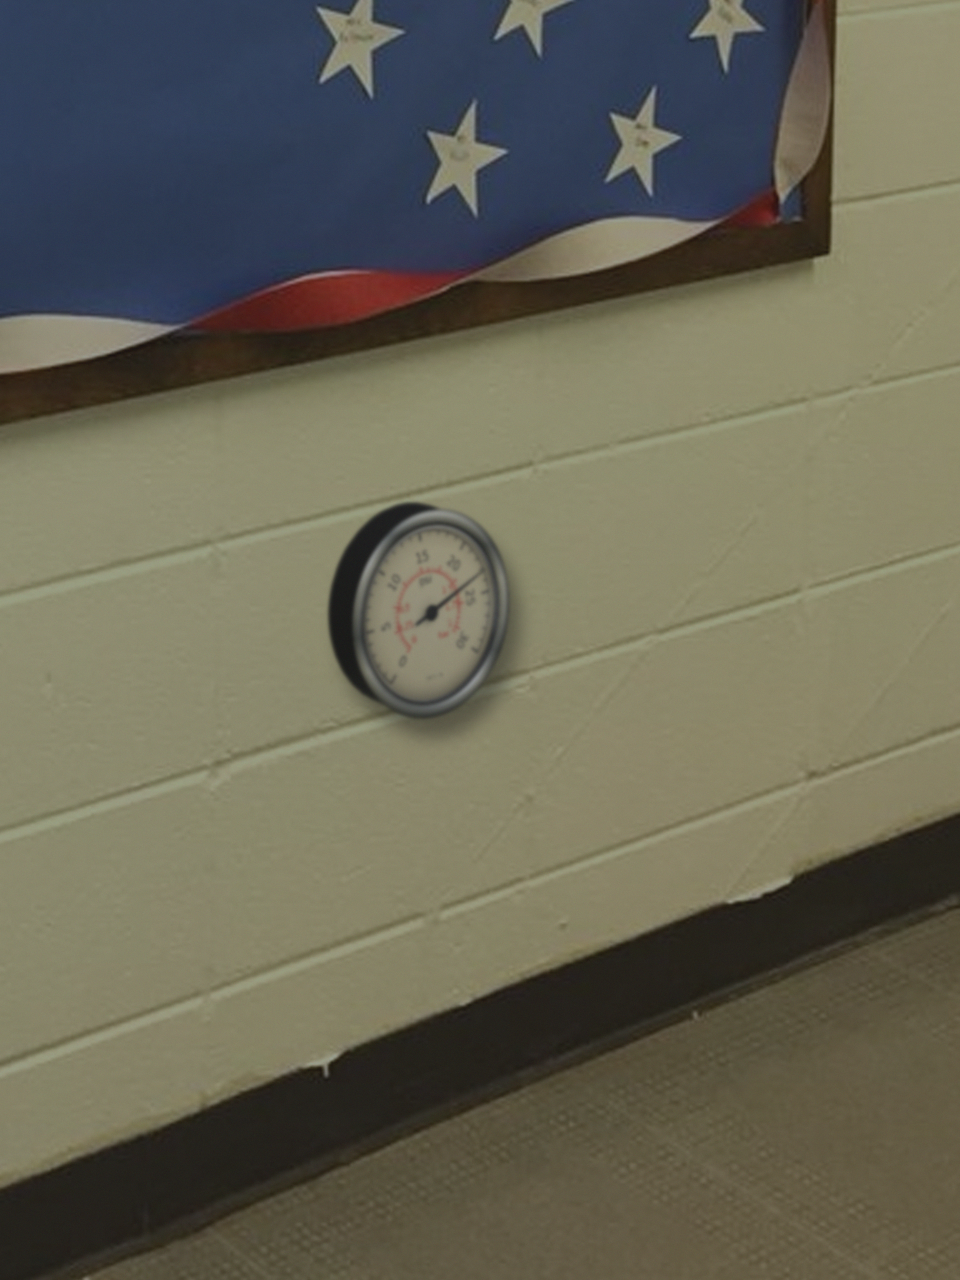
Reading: 23 psi
